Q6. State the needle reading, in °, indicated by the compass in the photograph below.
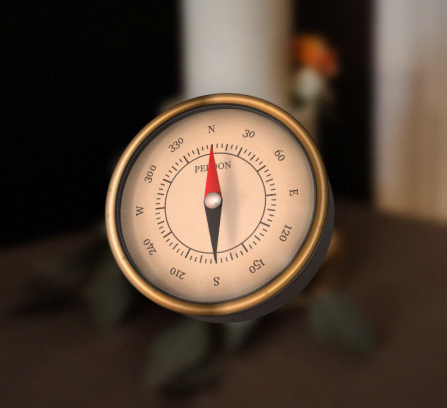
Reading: 0 °
